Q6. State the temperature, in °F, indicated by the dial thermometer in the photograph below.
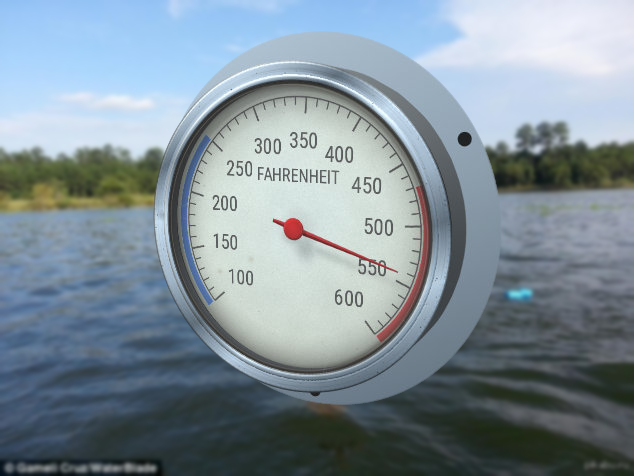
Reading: 540 °F
